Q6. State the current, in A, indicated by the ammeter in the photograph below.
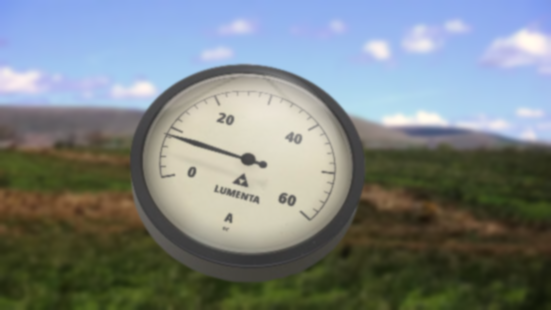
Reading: 8 A
